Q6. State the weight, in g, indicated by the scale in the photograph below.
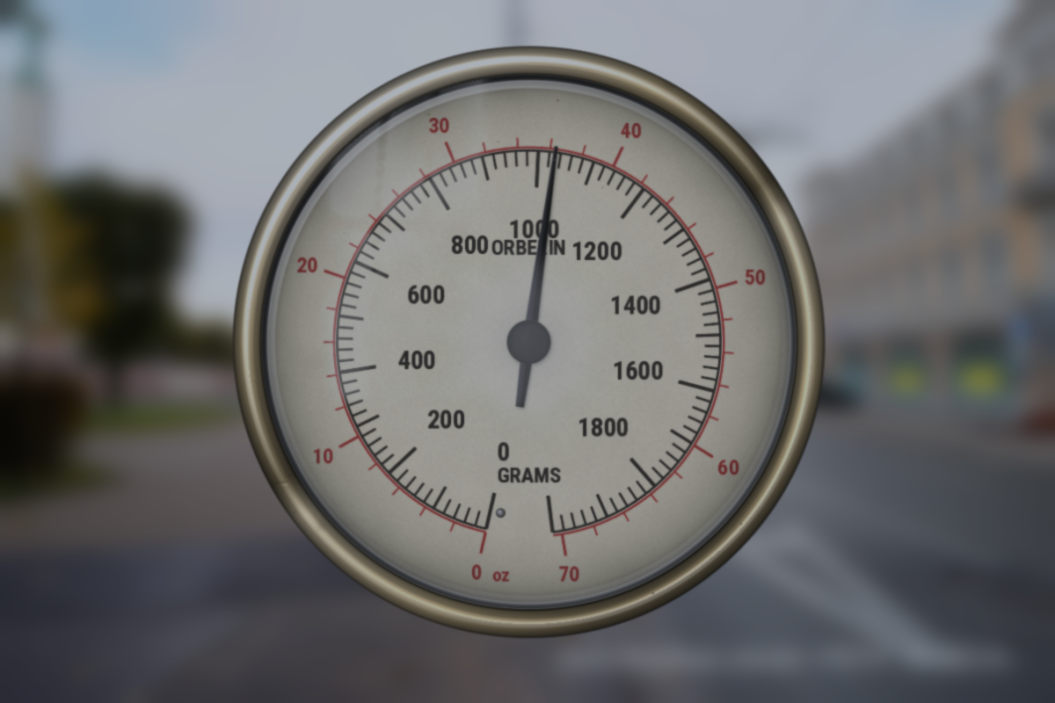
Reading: 1030 g
